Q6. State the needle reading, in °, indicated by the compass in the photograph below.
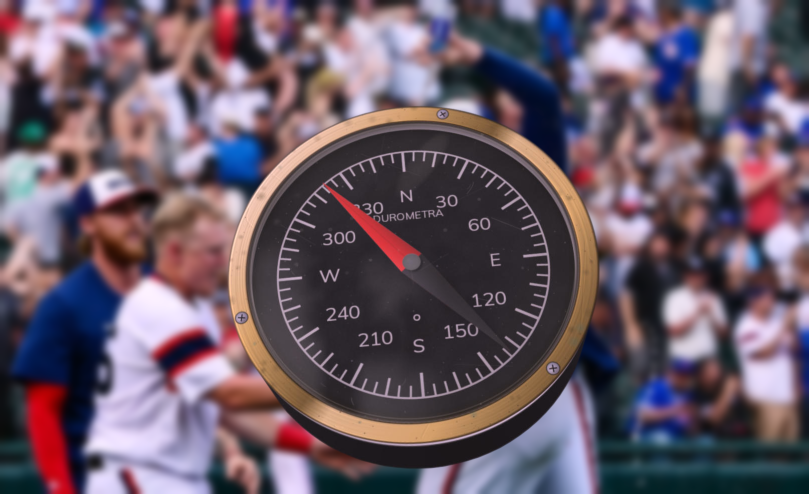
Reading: 320 °
